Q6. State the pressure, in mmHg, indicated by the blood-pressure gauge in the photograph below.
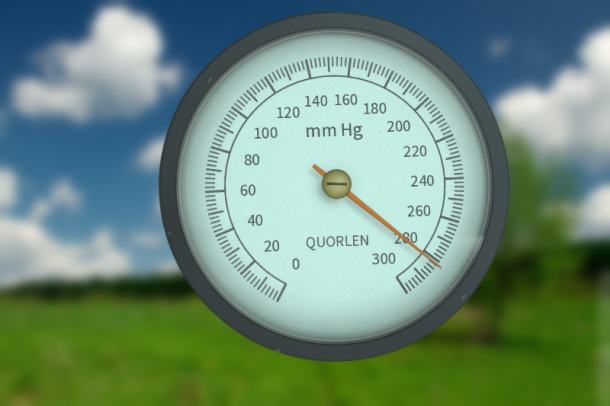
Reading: 282 mmHg
